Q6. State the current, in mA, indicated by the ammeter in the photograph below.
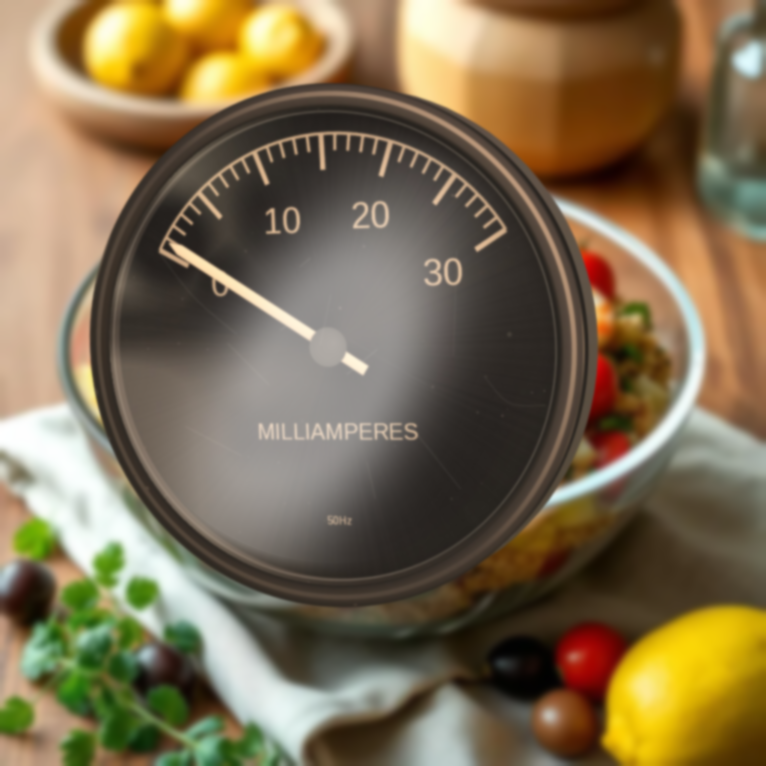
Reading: 1 mA
